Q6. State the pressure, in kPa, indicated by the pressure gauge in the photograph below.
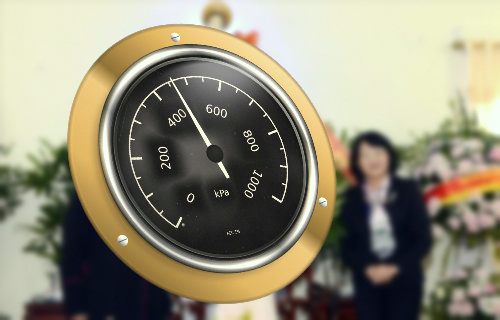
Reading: 450 kPa
